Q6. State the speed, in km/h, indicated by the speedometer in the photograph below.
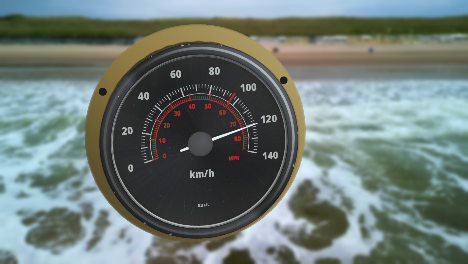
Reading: 120 km/h
